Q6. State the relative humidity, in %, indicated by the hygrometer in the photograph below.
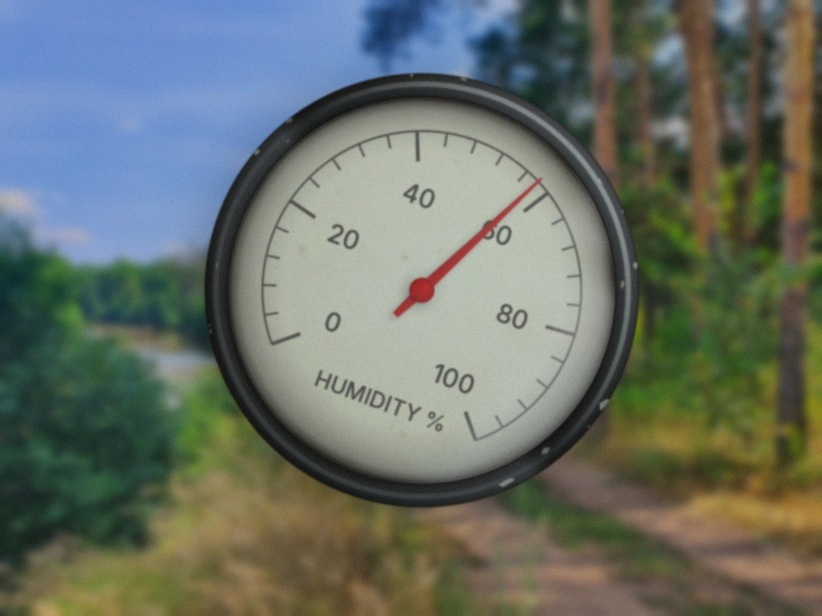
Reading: 58 %
